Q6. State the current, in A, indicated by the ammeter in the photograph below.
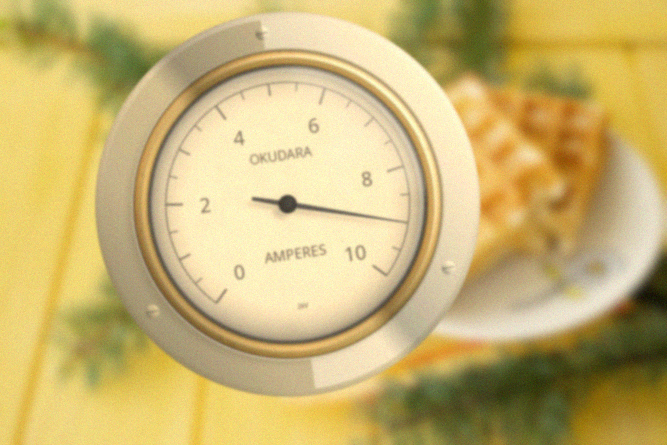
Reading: 9 A
